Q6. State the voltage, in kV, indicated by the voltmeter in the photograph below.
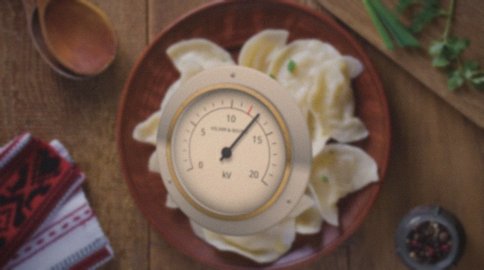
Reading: 13 kV
